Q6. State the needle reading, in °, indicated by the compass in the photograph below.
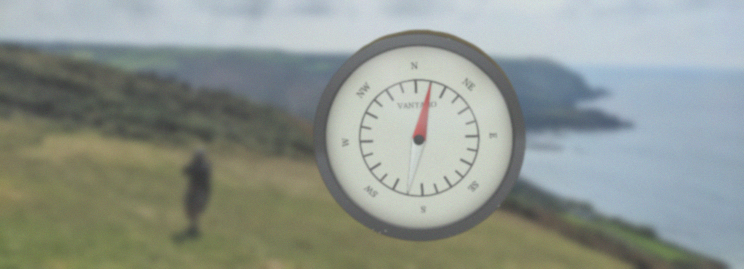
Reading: 15 °
